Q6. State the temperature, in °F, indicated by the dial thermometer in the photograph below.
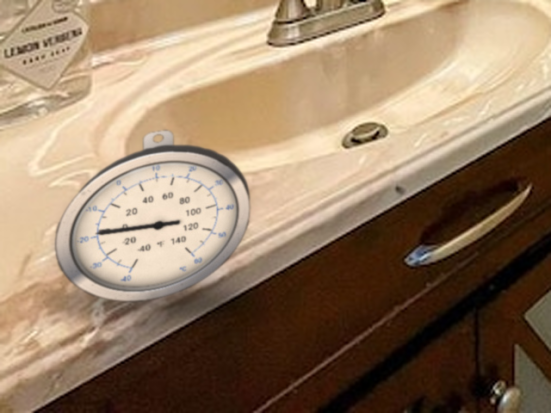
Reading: 0 °F
